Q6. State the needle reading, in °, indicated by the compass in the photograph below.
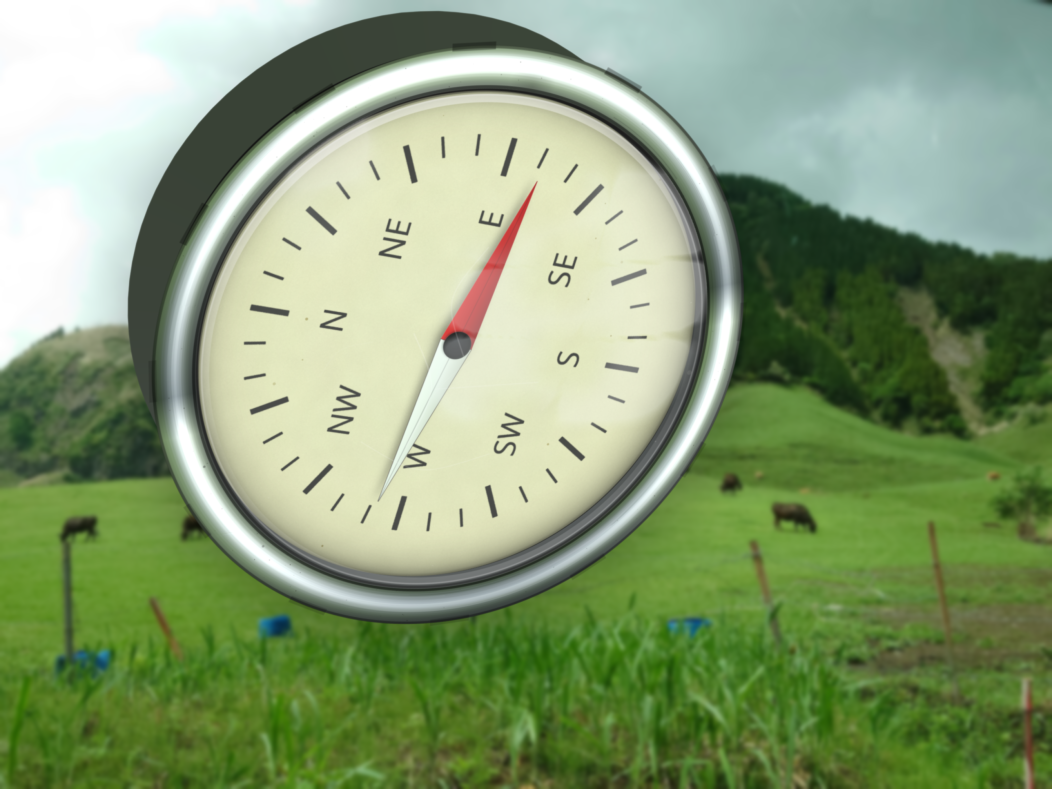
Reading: 100 °
